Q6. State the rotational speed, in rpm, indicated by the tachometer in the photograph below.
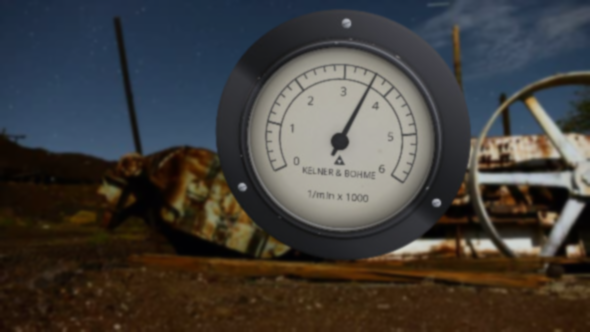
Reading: 3600 rpm
